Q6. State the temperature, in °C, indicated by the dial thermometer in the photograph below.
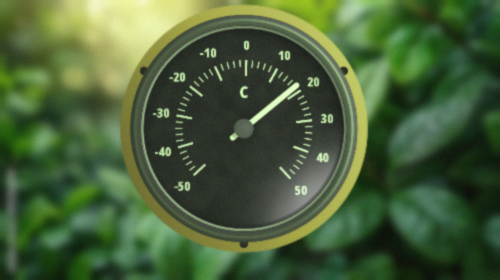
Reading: 18 °C
